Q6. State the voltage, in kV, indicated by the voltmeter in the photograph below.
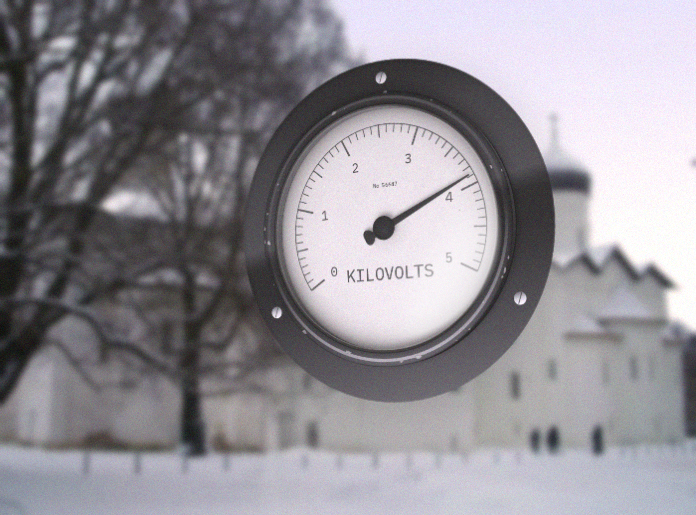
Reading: 3.9 kV
